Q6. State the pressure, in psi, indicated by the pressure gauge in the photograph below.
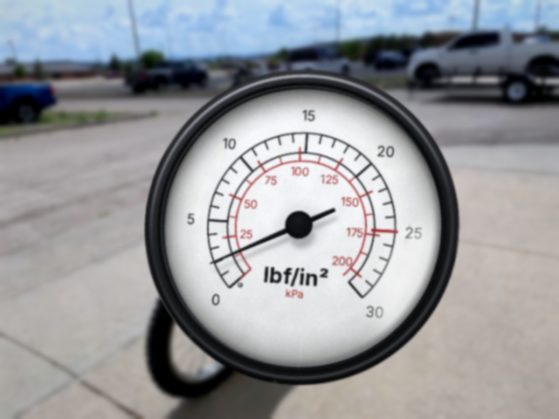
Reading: 2 psi
